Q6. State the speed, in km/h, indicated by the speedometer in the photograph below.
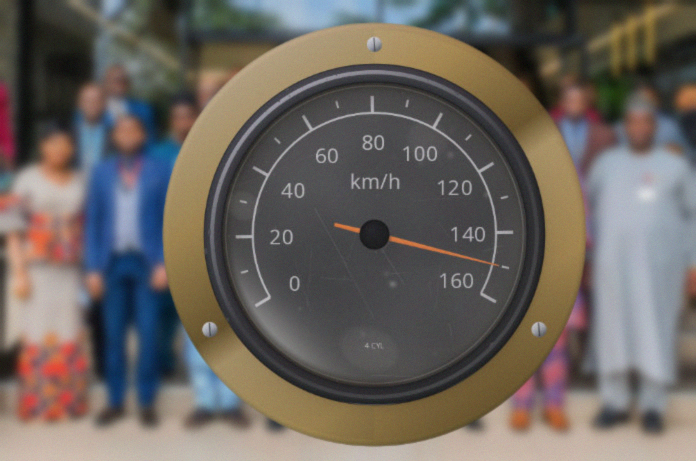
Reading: 150 km/h
